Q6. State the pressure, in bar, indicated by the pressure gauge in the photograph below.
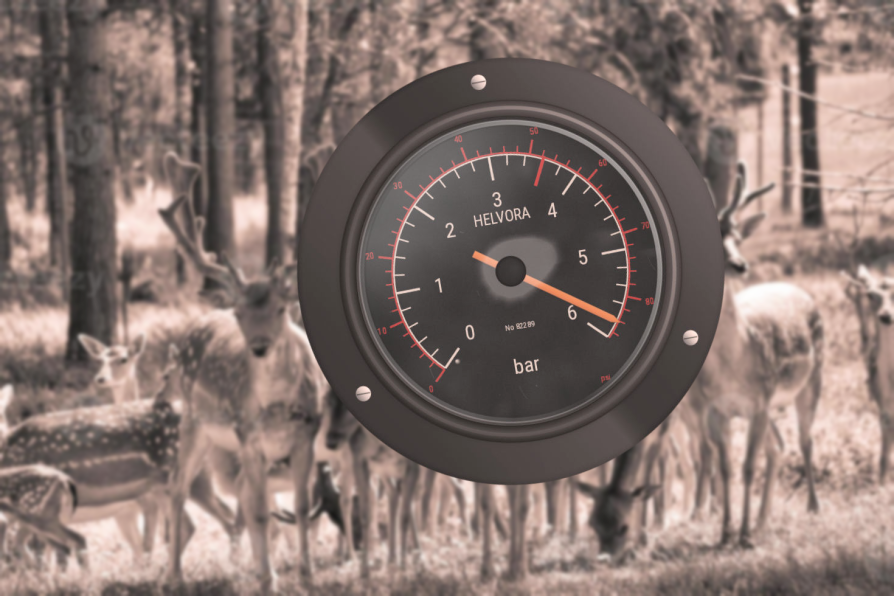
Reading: 5.8 bar
